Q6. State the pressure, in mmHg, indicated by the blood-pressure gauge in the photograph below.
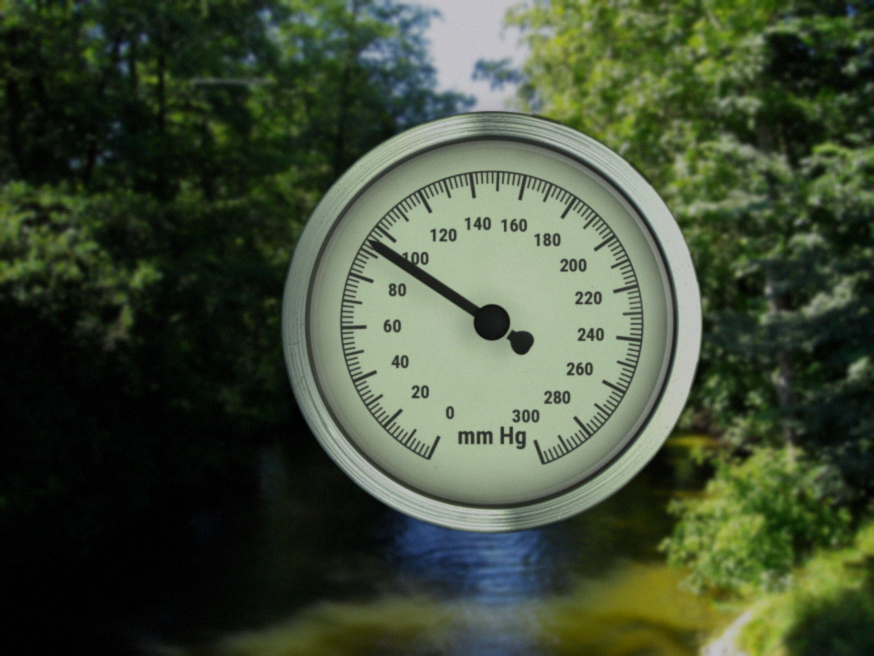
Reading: 94 mmHg
